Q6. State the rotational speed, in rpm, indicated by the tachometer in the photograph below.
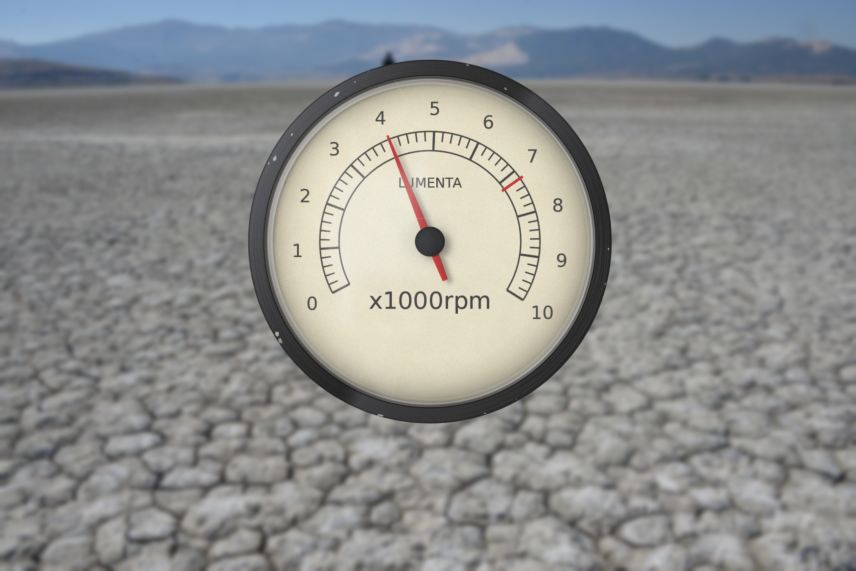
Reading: 4000 rpm
